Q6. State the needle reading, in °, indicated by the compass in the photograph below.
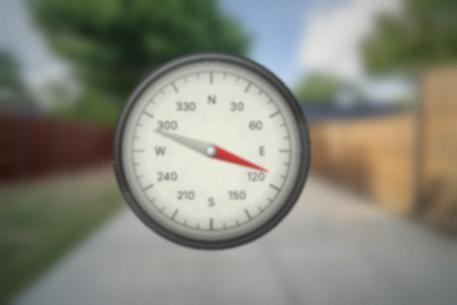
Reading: 110 °
